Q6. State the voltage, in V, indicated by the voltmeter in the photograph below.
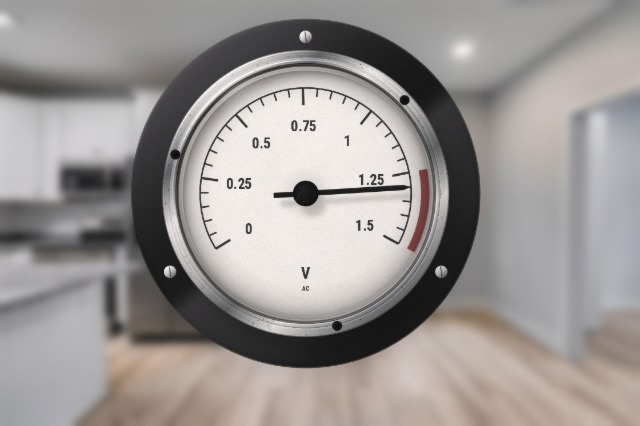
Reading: 1.3 V
